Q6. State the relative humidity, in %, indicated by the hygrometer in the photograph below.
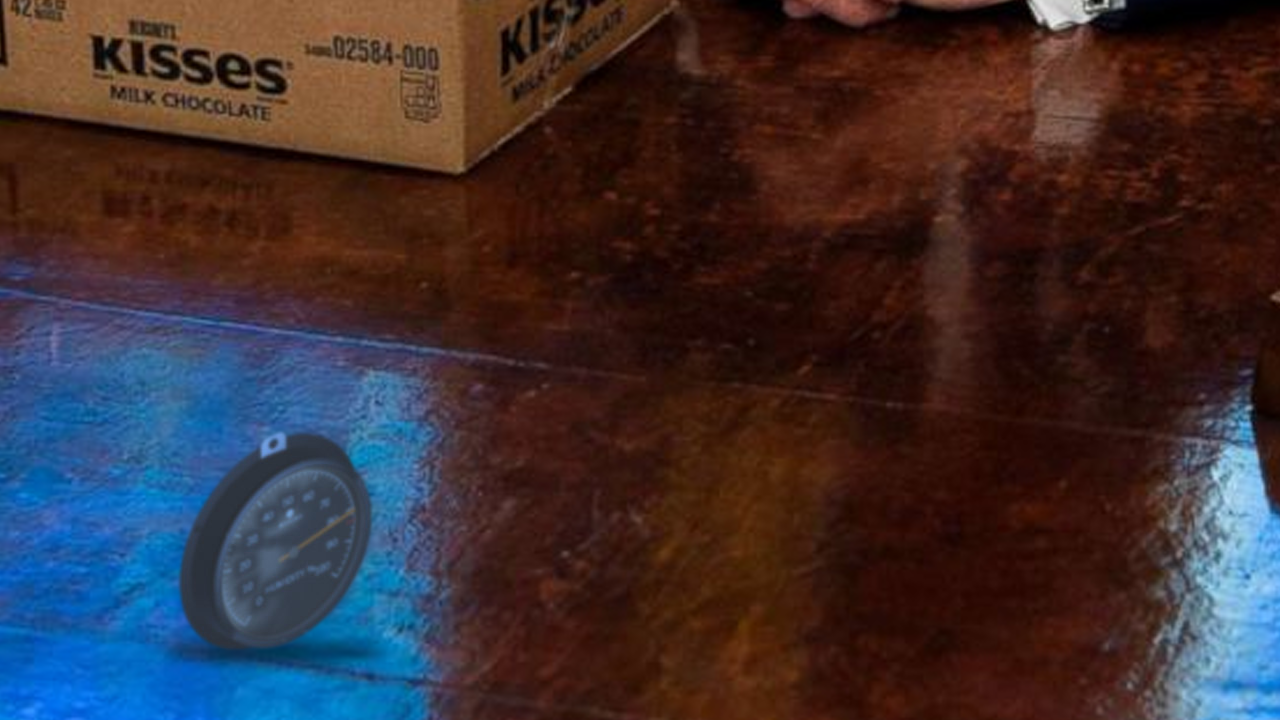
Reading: 80 %
